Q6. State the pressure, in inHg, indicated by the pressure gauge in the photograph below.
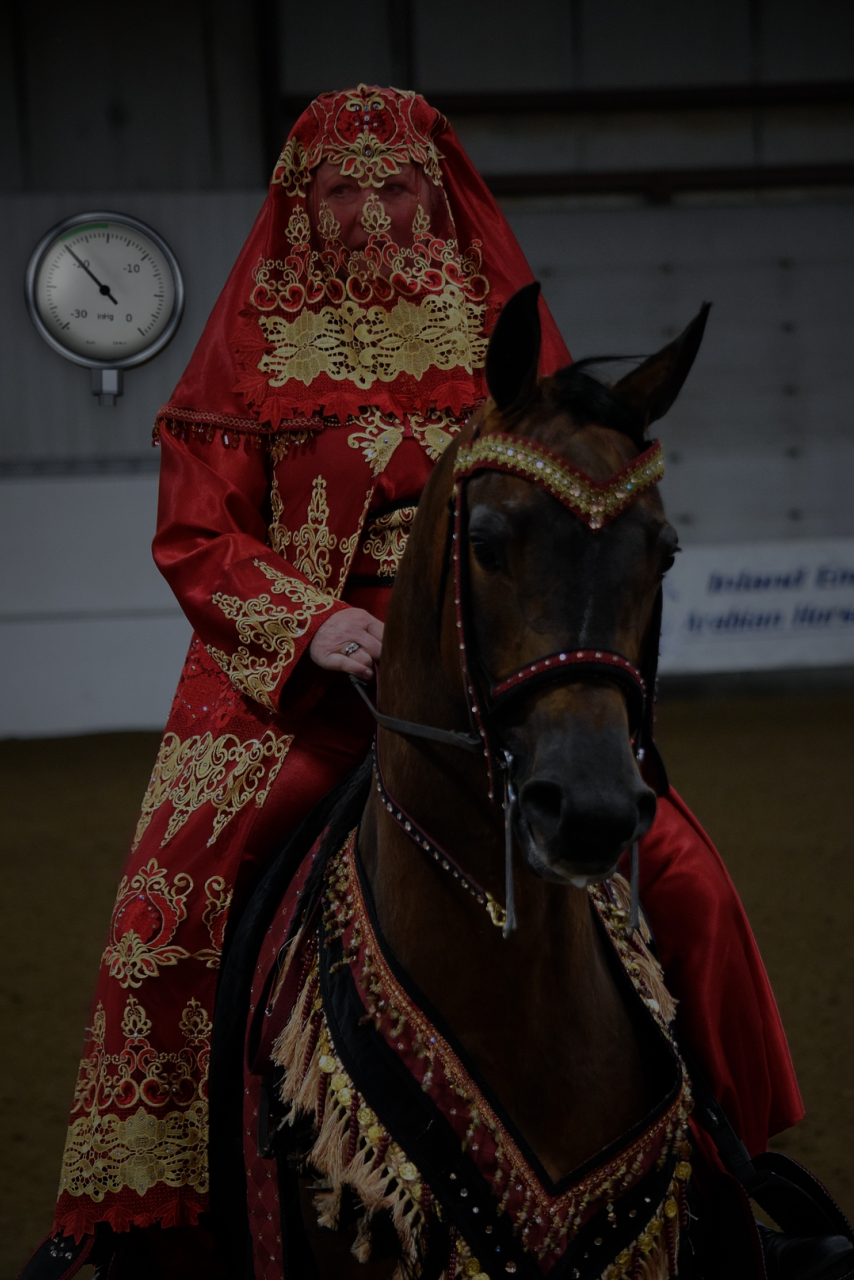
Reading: -20 inHg
